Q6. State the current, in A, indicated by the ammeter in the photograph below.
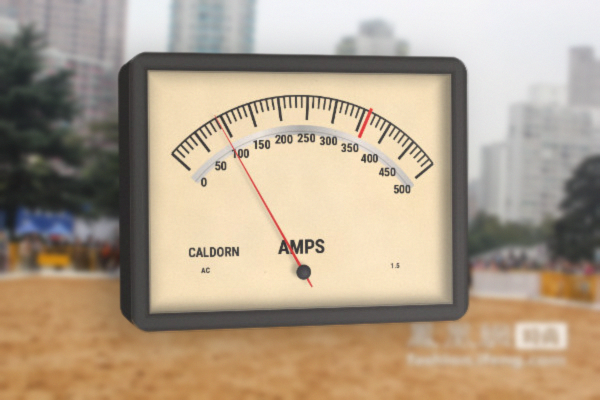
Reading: 90 A
